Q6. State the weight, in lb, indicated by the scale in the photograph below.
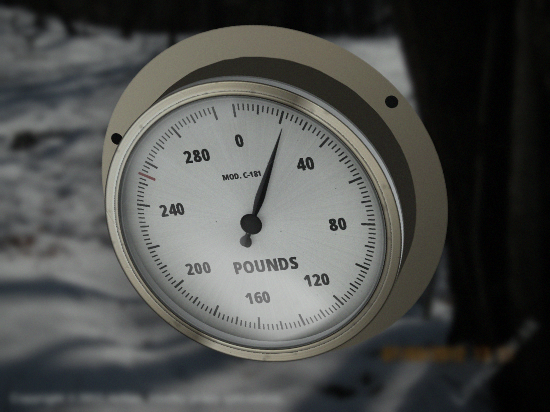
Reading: 22 lb
